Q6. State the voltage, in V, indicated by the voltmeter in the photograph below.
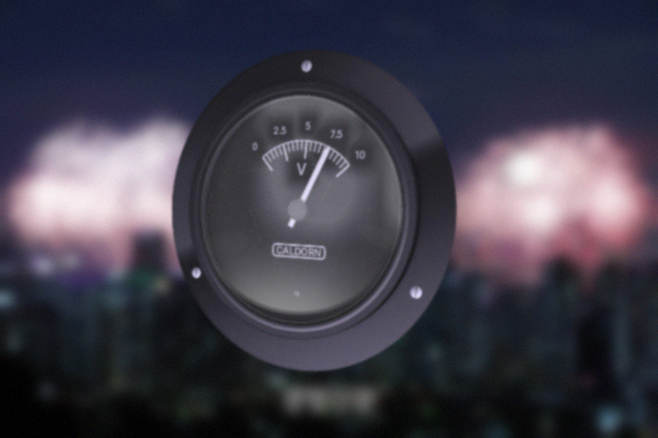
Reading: 7.5 V
